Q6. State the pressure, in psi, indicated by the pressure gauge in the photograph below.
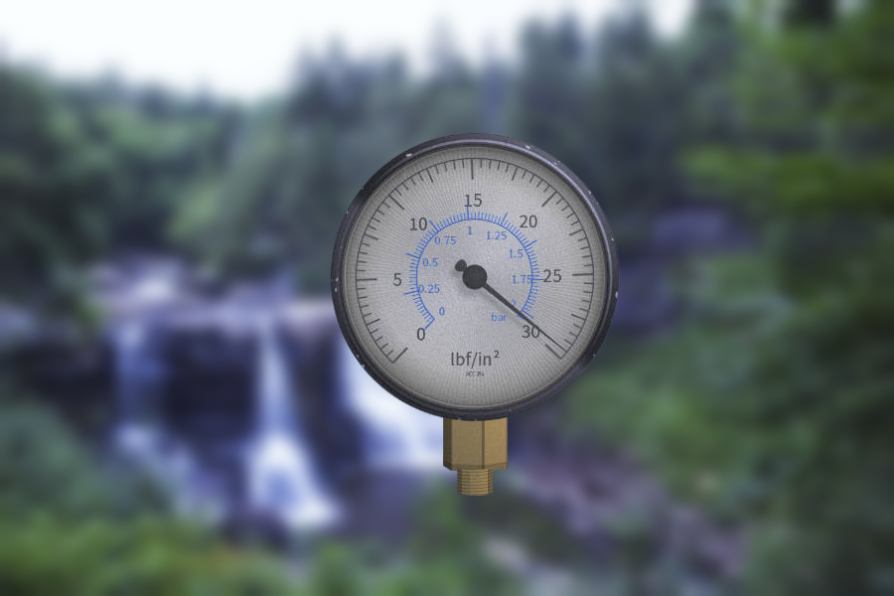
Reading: 29.5 psi
